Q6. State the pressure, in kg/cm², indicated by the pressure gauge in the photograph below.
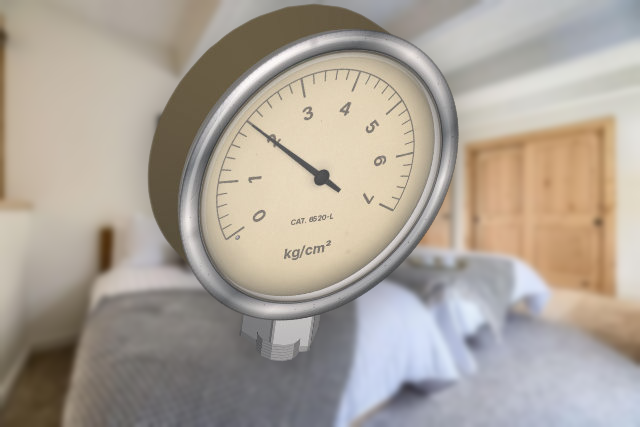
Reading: 2 kg/cm²
